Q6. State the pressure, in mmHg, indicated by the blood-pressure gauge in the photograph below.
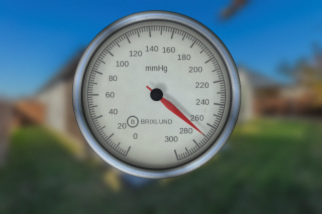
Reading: 270 mmHg
